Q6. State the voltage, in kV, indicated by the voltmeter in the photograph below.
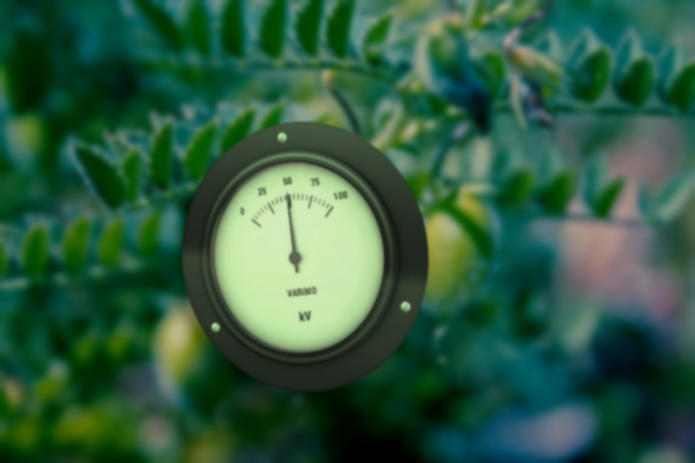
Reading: 50 kV
